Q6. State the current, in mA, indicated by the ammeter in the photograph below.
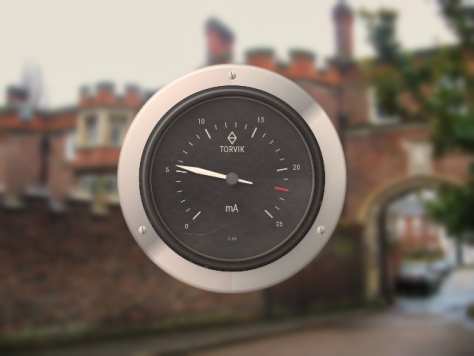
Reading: 5.5 mA
